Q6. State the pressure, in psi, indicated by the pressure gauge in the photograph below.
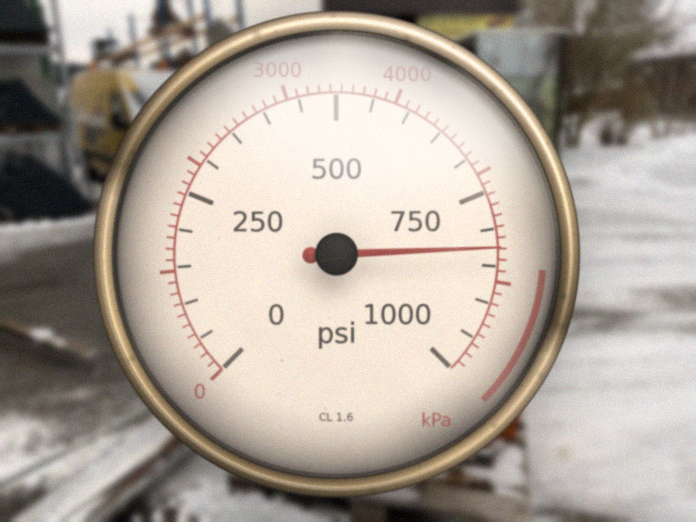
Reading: 825 psi
